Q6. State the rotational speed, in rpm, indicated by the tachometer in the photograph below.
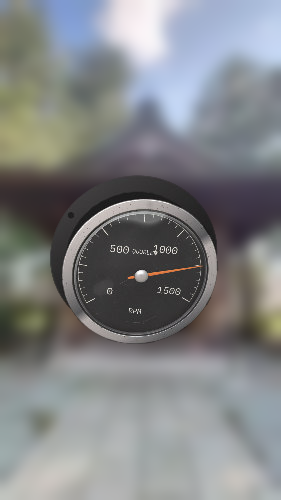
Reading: 1250 rpm
